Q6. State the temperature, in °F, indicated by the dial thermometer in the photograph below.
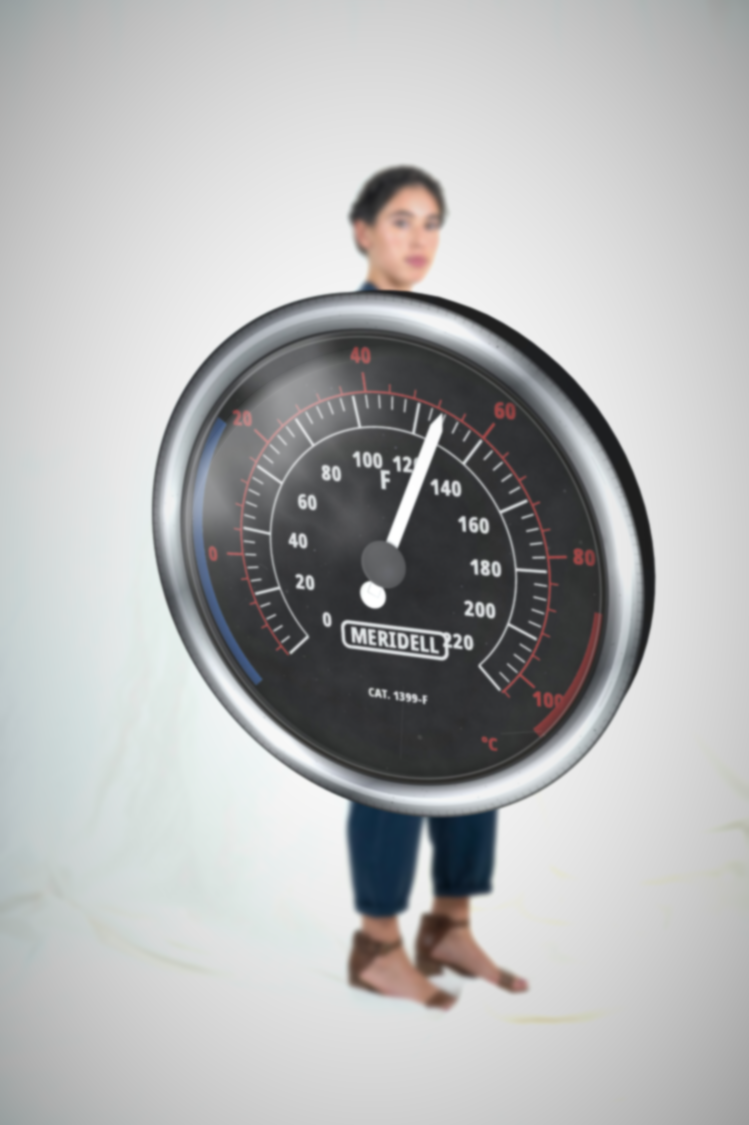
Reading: 128 °F
